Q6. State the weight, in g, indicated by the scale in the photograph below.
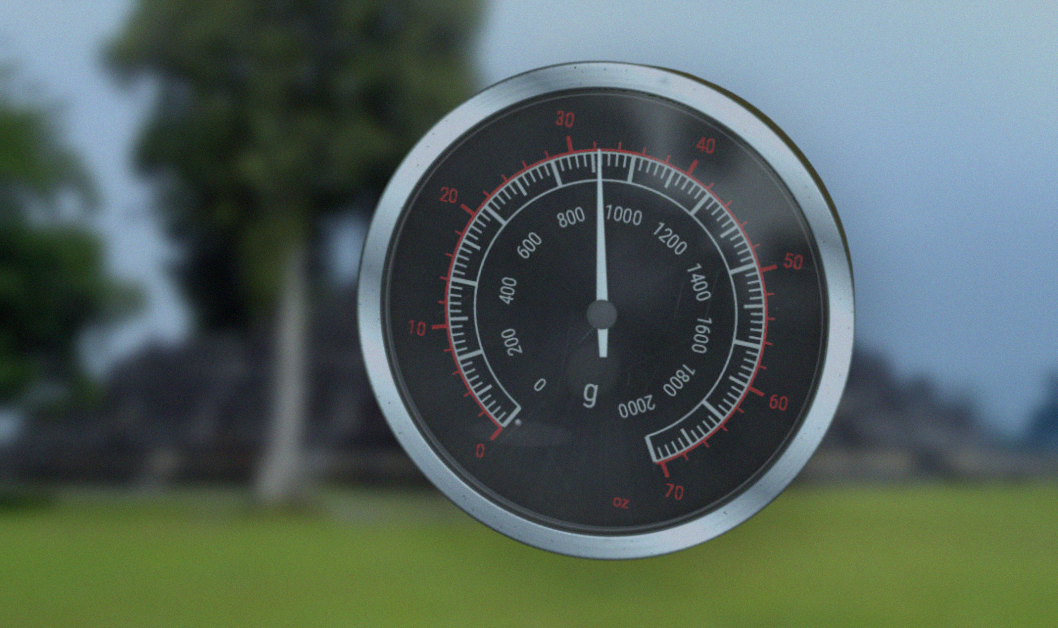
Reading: 920 g
